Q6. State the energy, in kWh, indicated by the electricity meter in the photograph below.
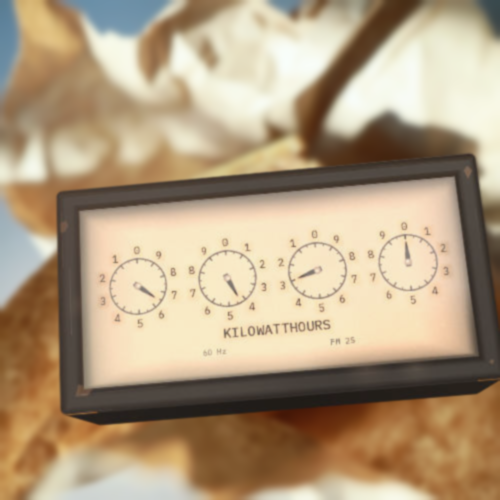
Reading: 6430 kWh
